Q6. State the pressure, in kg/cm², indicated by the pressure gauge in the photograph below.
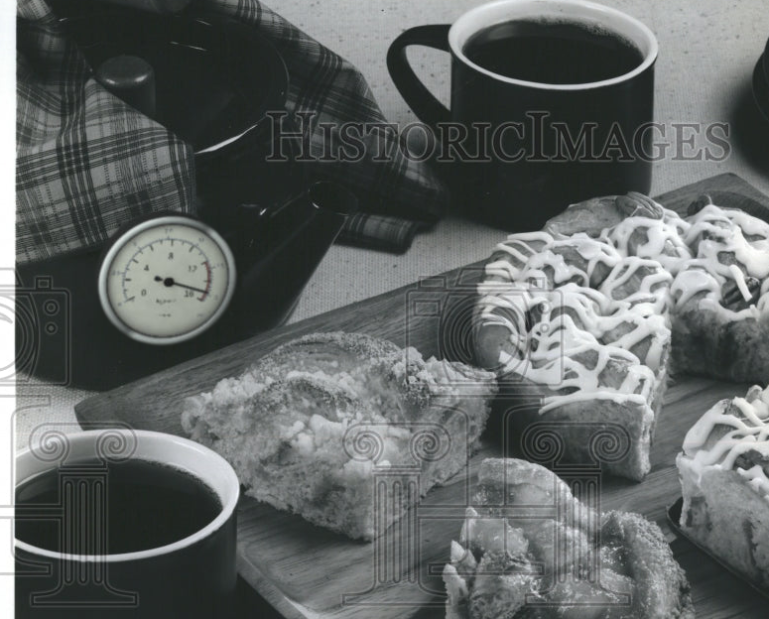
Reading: 15 kg/cm²
